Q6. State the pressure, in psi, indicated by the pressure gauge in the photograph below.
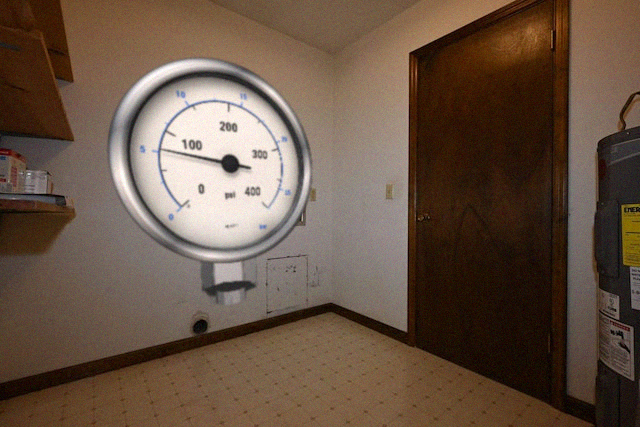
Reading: 75 psi
